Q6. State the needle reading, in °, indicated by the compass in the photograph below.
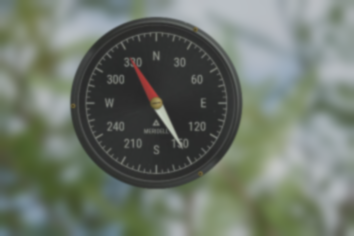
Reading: 330 °
